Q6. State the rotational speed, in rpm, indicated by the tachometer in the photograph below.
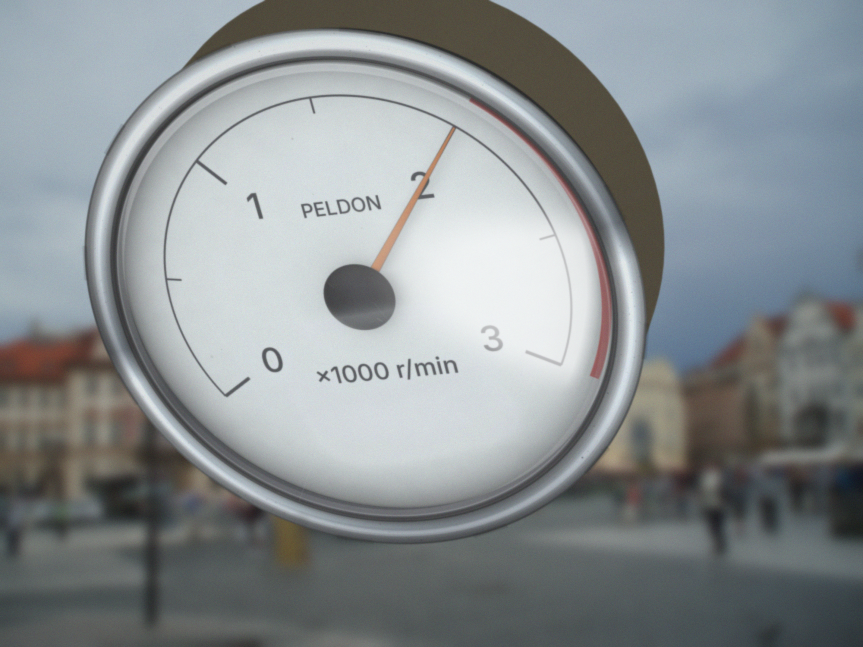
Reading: 2000 rpm
